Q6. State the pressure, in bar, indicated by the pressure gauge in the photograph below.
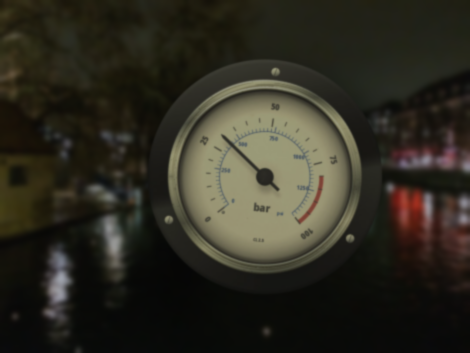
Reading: 30 bar
